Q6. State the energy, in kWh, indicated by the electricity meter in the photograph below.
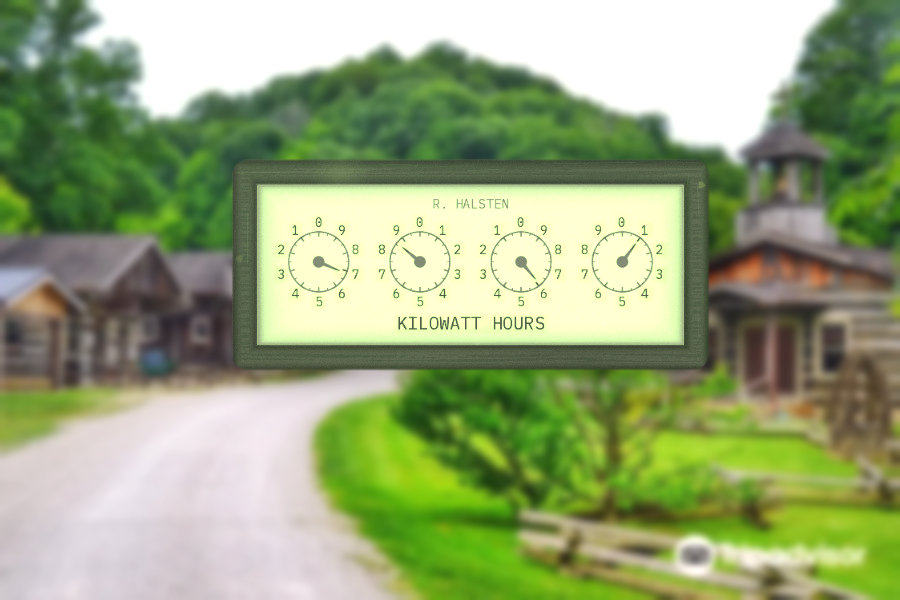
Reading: 6861 kWh
